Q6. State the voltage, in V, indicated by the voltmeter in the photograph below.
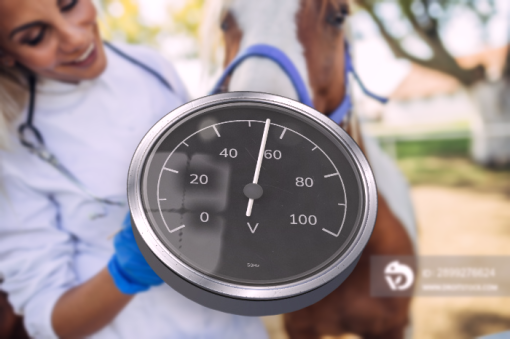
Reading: 55 V
